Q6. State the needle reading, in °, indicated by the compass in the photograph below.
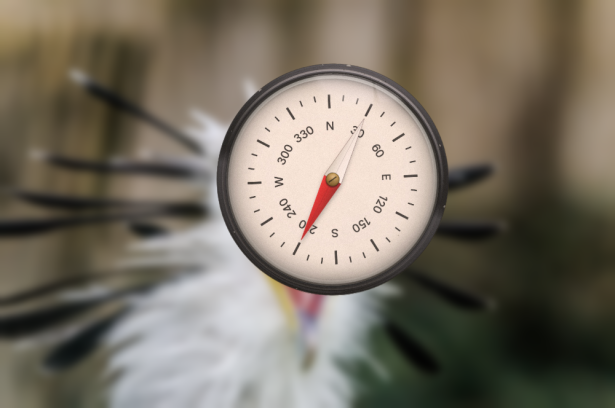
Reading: 210 °
